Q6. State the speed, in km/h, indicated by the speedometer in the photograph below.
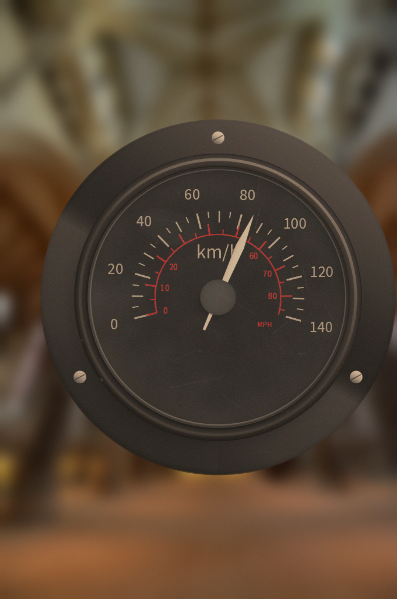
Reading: 85 km/h
